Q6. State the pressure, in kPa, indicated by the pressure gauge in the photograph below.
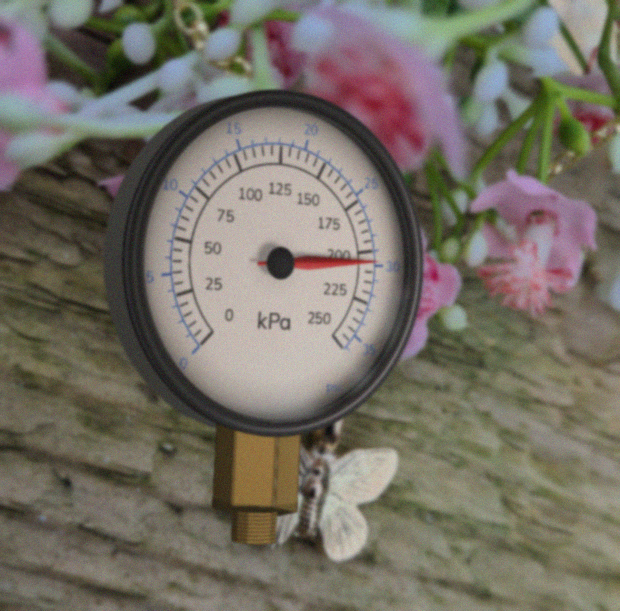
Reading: 205 kPa
